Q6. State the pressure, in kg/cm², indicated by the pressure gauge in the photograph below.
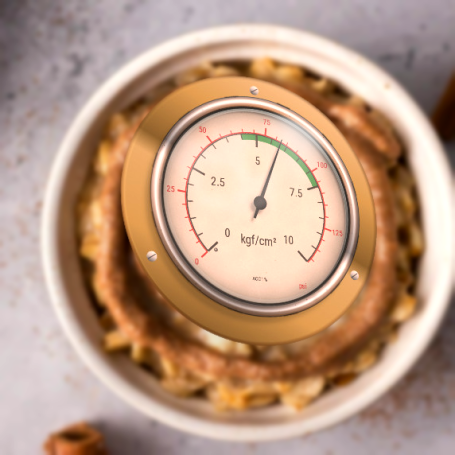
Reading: 5.75 kg/cm²
